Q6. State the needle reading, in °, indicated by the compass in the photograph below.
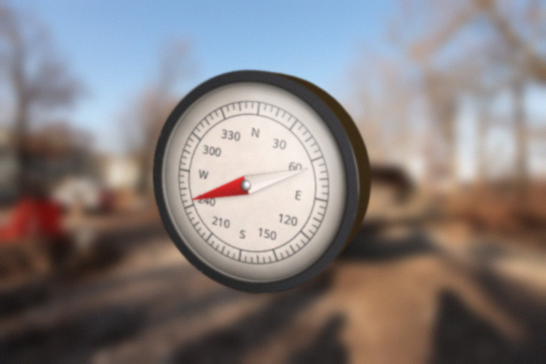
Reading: 245 °
